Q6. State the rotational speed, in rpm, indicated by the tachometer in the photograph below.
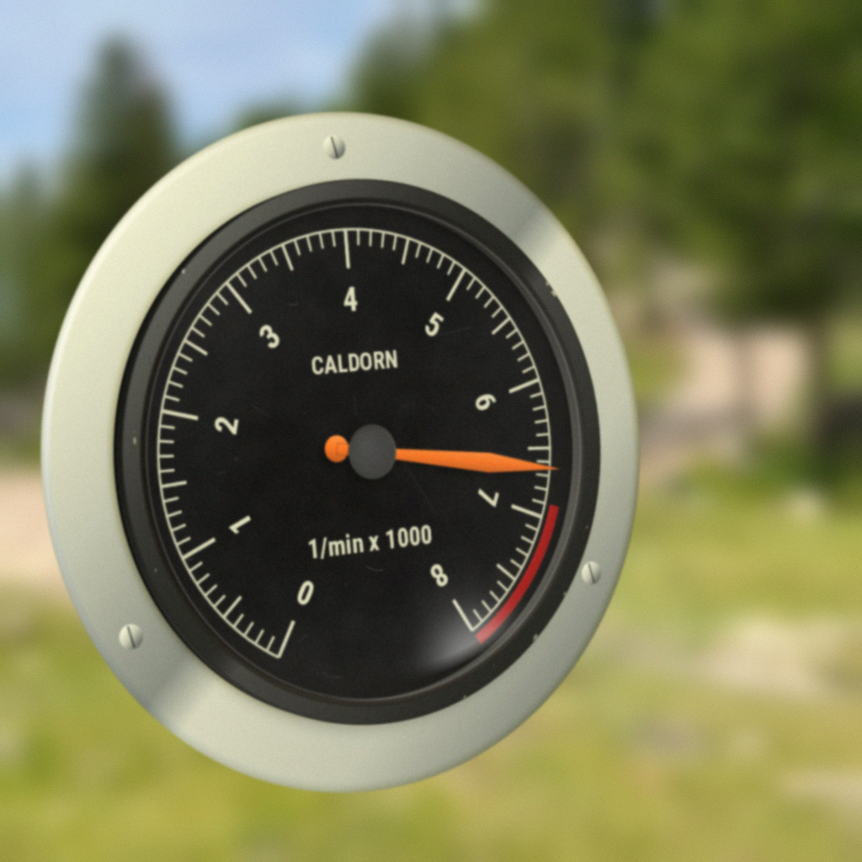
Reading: 6650 rpm
